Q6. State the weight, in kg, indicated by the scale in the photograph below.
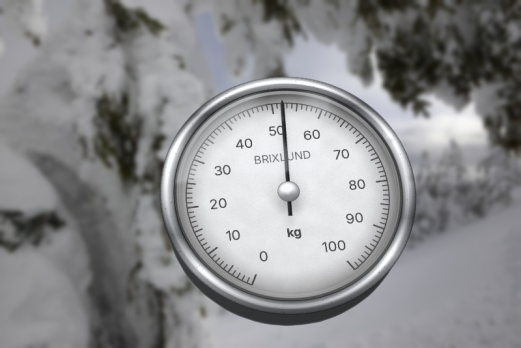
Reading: 52 kg
